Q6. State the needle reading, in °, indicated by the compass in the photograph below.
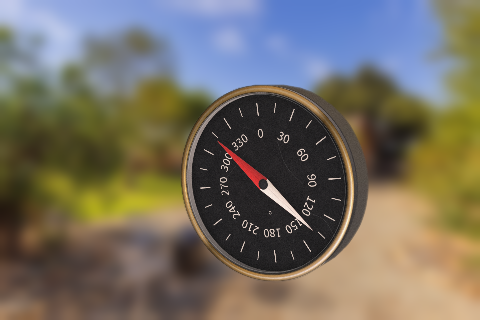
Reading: 315 °
